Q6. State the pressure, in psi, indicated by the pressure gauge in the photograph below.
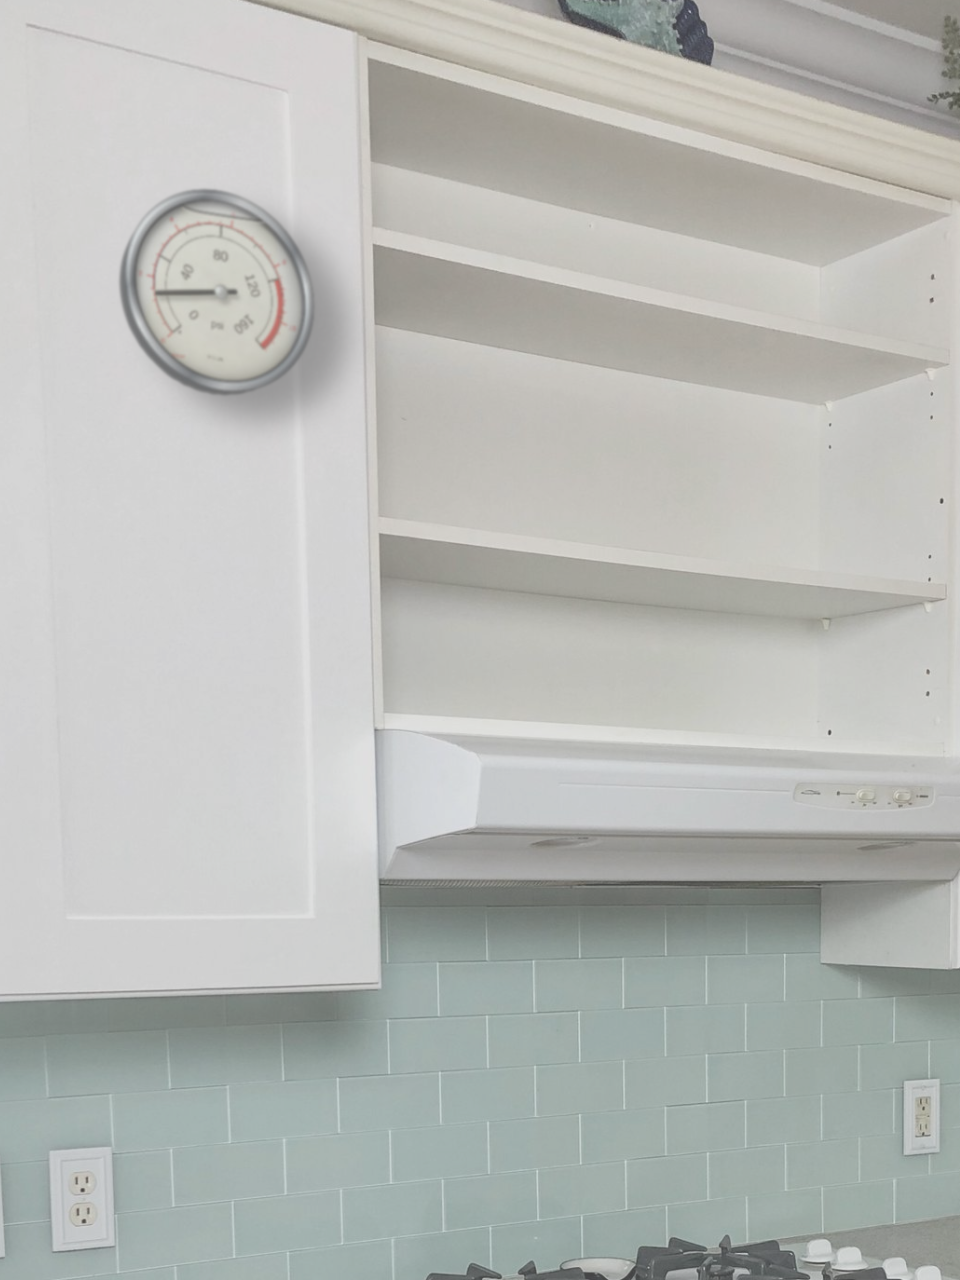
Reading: 20 psi
